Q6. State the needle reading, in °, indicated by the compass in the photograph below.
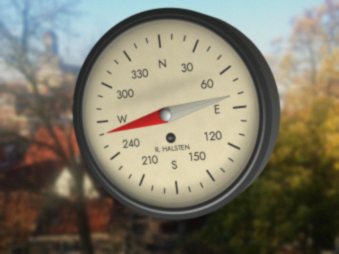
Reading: 260 °
